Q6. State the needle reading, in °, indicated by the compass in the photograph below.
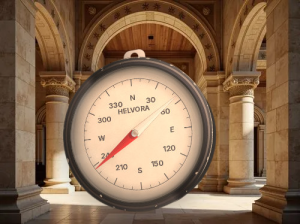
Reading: 235 °
